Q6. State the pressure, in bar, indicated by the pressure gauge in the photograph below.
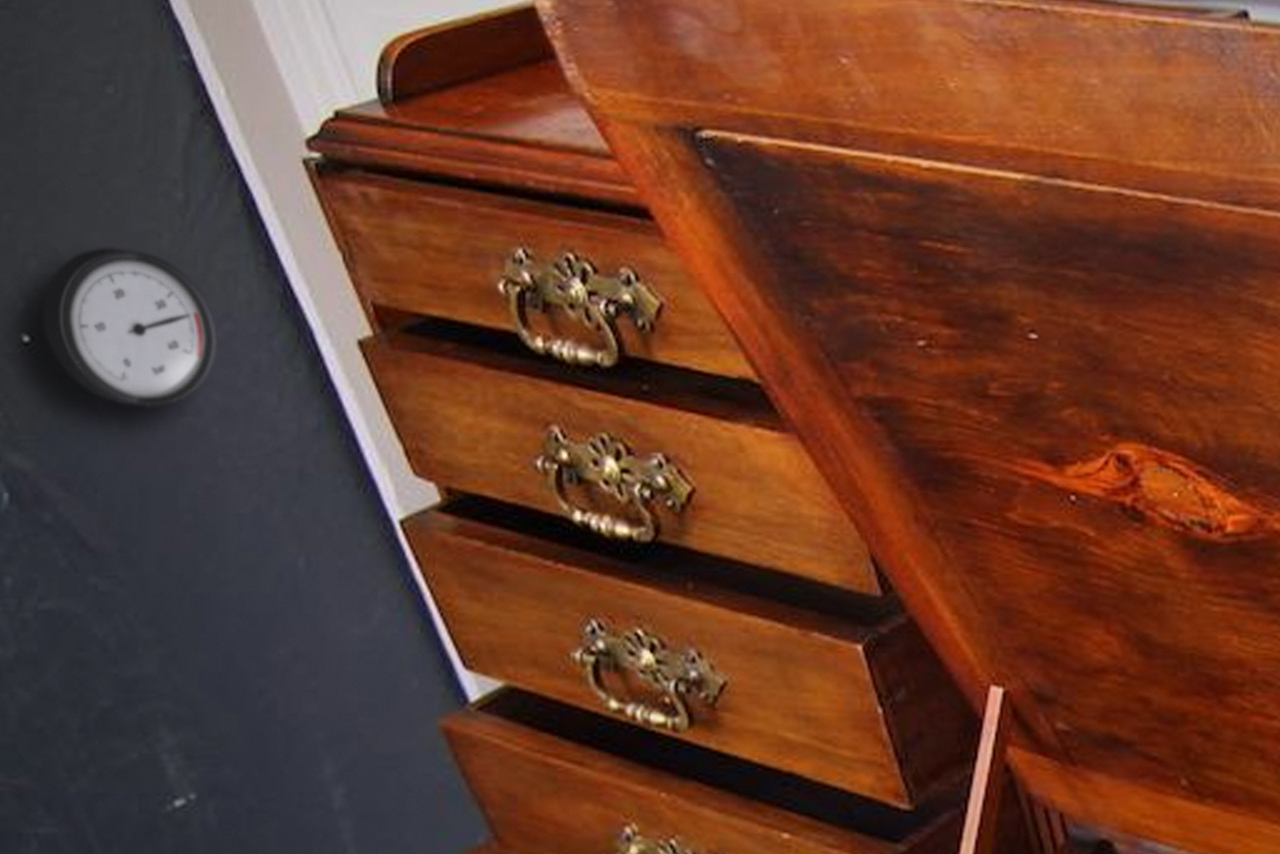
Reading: 34 bar
